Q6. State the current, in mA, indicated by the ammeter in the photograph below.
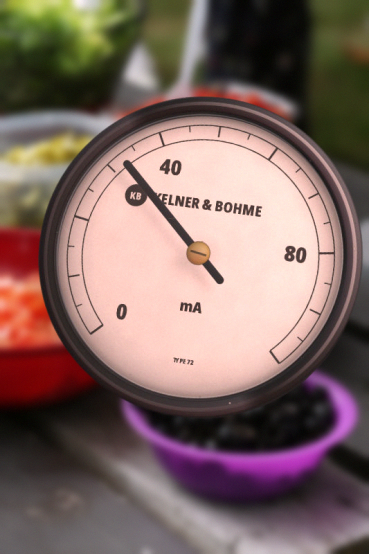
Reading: 32.5 mA
